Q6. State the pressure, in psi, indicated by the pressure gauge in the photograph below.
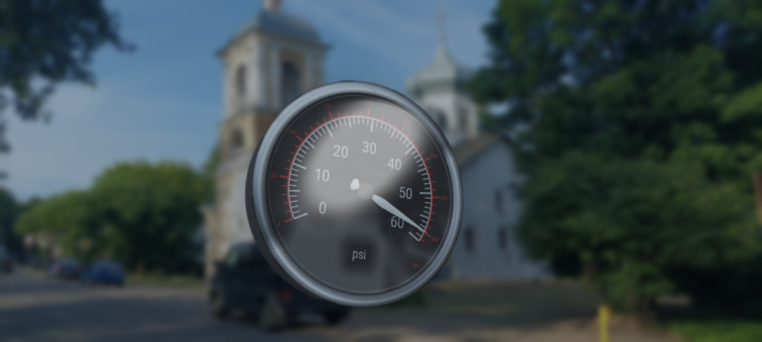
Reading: 58 psi
